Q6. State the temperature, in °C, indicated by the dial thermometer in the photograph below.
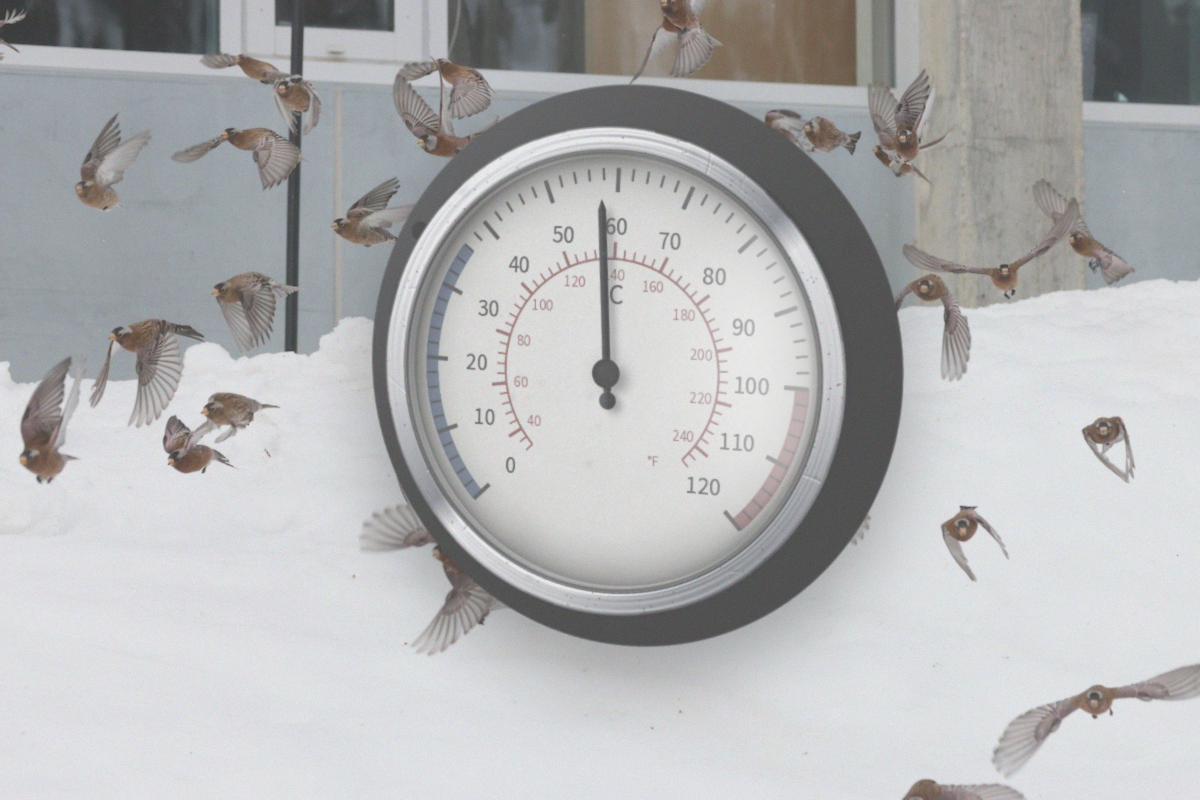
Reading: 58 °C
